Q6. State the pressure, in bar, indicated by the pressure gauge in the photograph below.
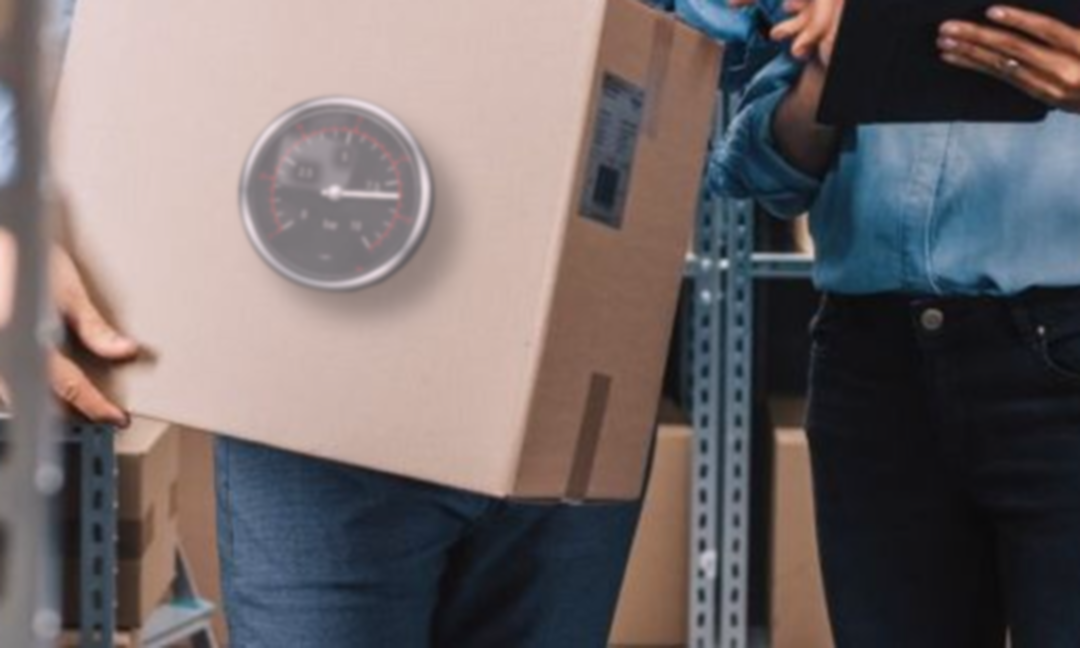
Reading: 8 bar
